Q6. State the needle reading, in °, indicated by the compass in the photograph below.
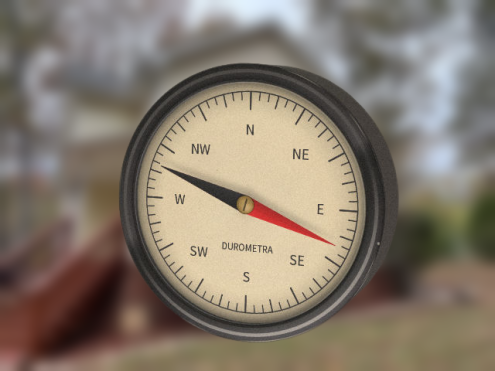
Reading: 110 °
